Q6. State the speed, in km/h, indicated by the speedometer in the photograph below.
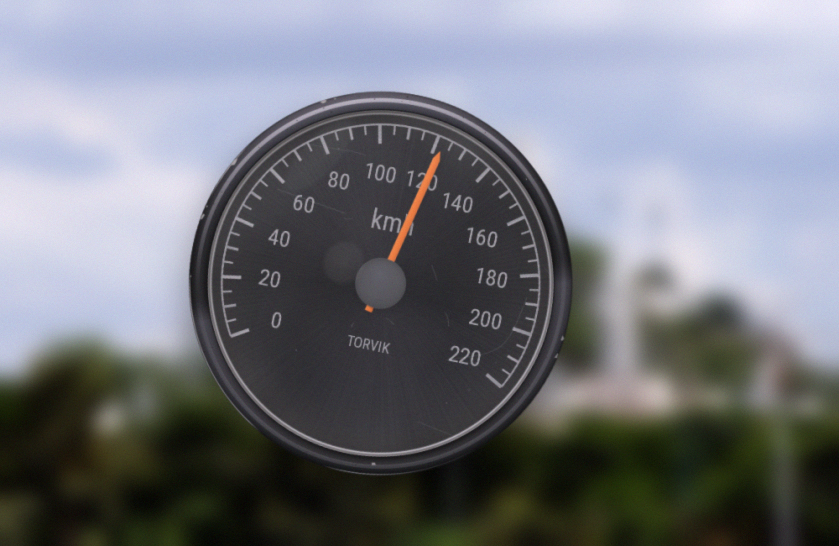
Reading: 122.5 km/h
